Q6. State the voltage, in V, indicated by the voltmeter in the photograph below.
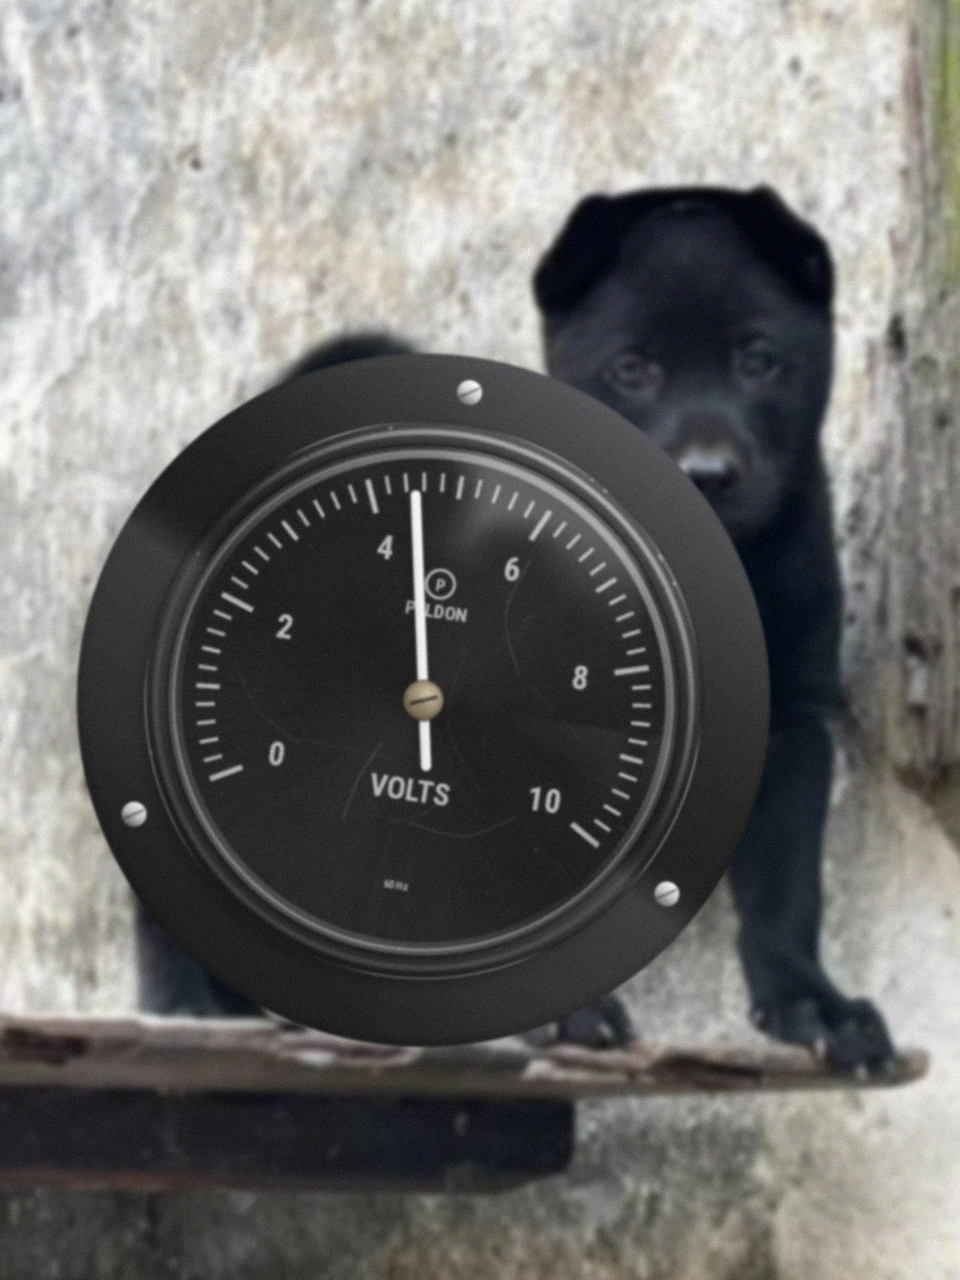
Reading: 4.5 V
